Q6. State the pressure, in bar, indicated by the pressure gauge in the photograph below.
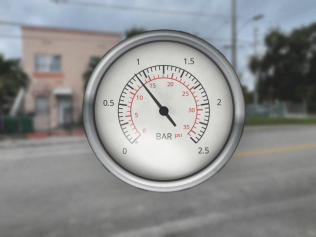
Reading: 0.9 bar
